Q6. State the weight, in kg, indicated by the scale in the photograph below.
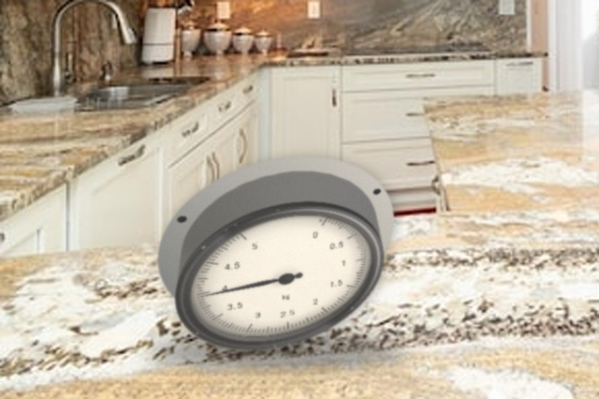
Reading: 4 kg
